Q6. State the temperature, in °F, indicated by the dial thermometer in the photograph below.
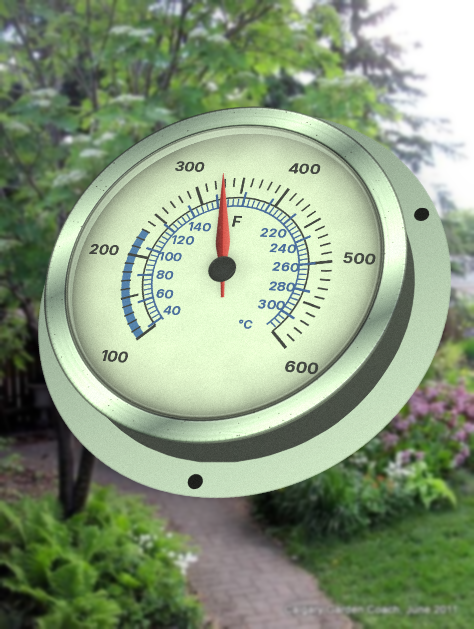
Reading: 330 °F
